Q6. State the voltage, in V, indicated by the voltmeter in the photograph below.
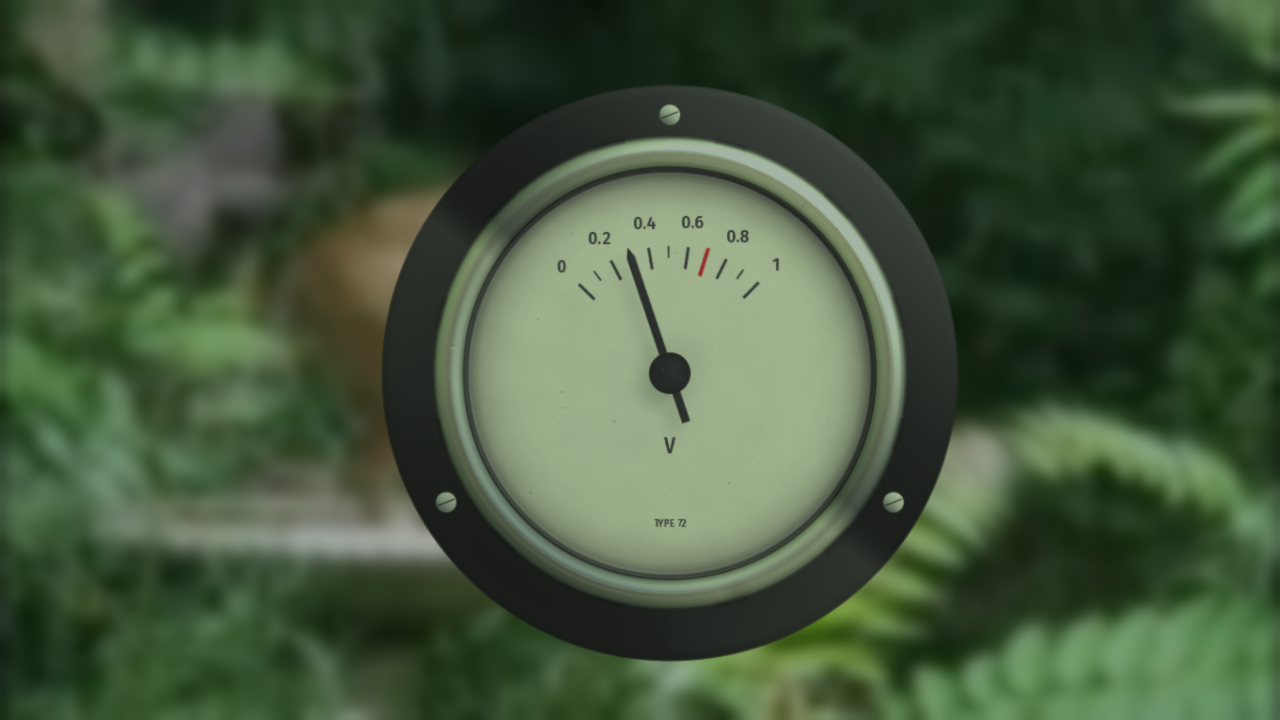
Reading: 0.3 V
